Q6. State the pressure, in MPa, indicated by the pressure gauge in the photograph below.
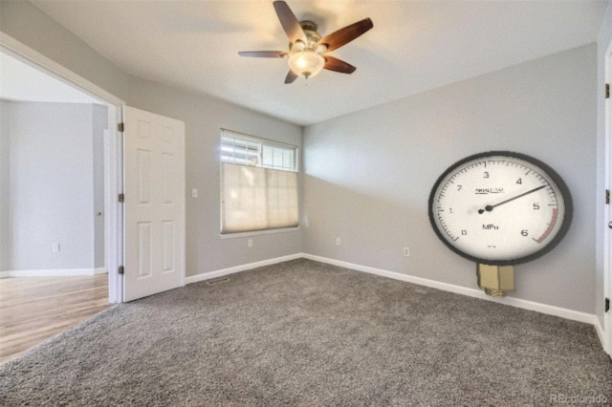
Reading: 4.5 MPa
